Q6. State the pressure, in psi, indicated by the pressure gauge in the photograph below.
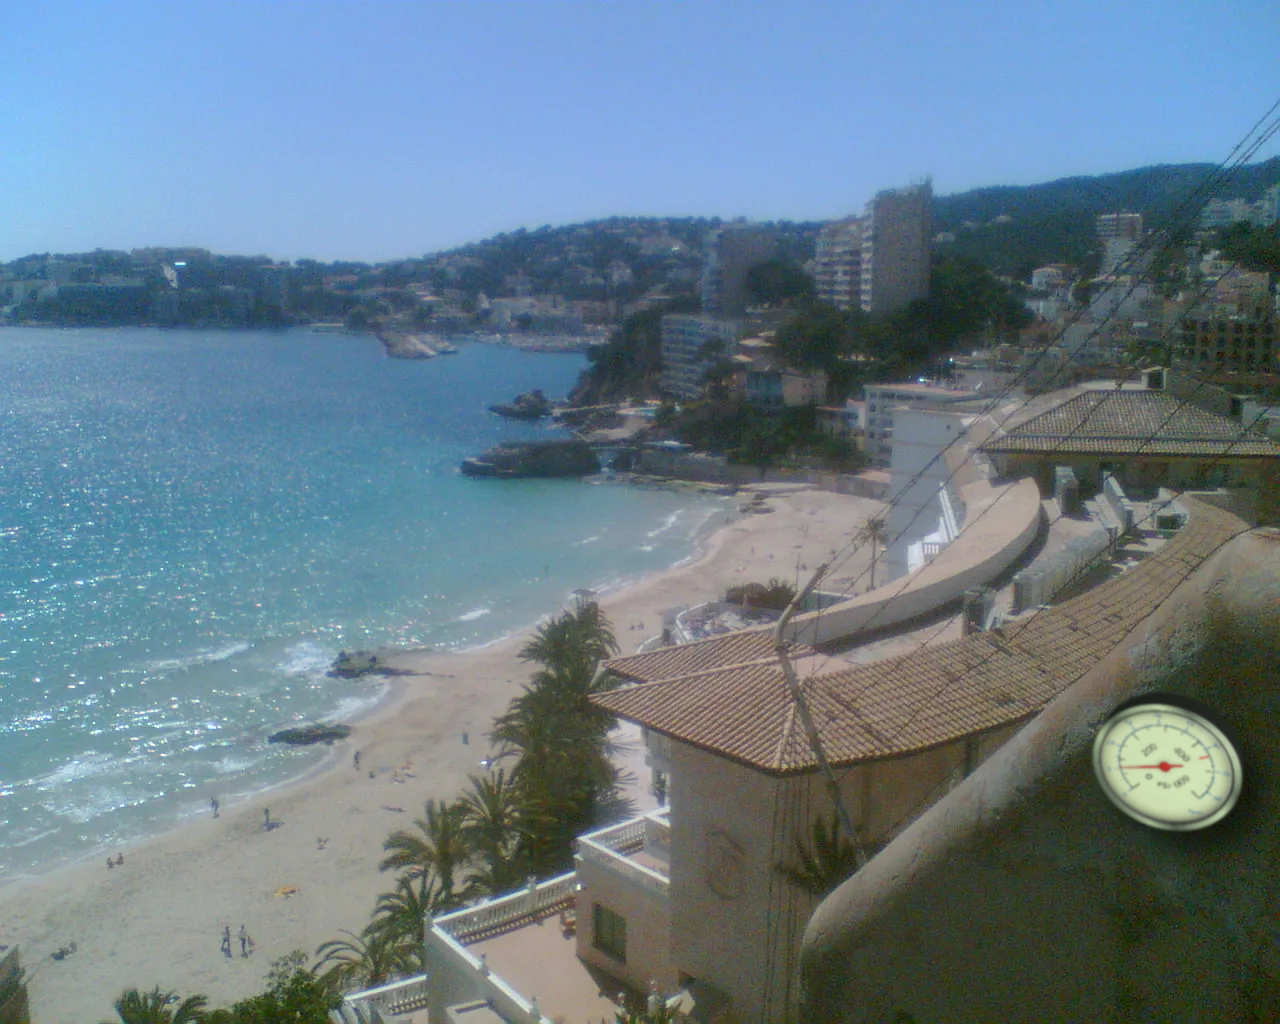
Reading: 75 psi
